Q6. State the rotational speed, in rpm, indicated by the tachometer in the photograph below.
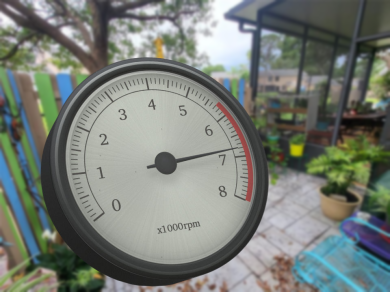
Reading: 6800 rpm
